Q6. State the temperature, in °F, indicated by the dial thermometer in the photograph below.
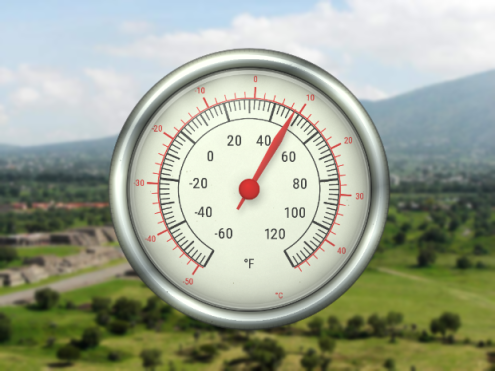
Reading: 48 °F
